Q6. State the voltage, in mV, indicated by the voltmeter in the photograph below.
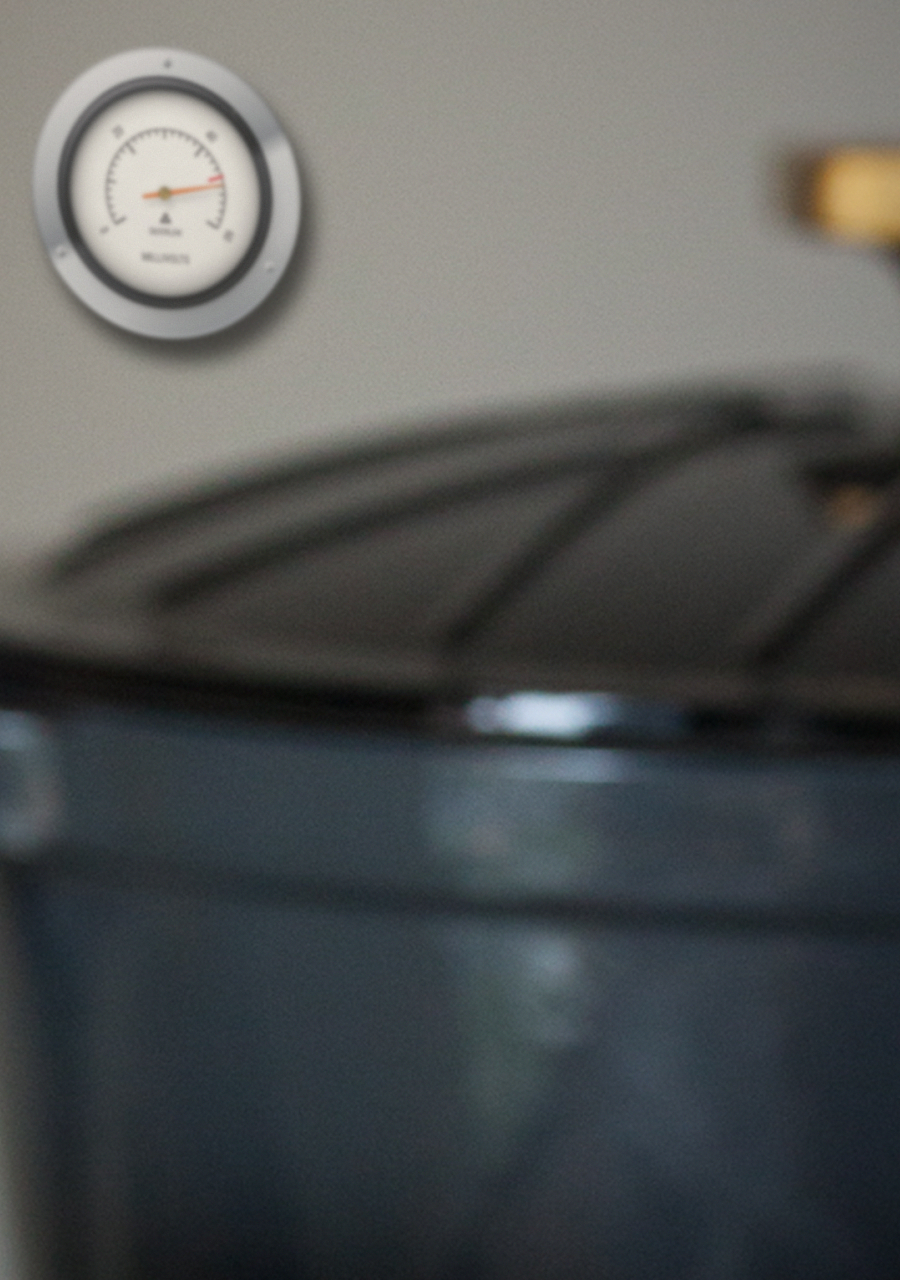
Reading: 50 mV
